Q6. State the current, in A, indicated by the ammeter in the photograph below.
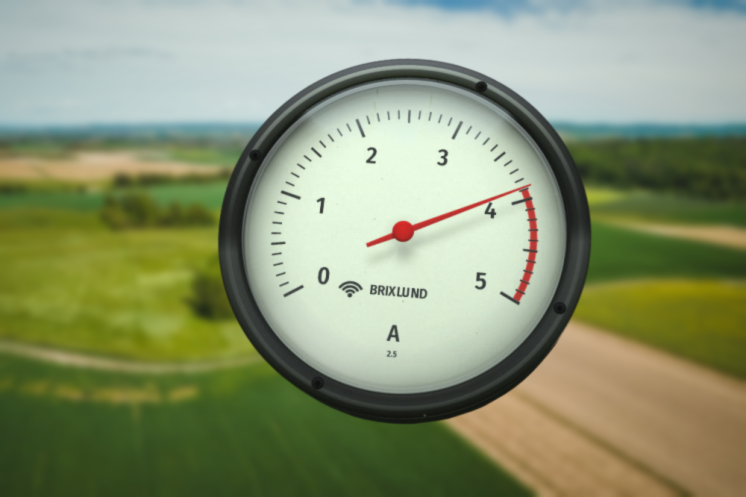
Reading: 3.9 A
